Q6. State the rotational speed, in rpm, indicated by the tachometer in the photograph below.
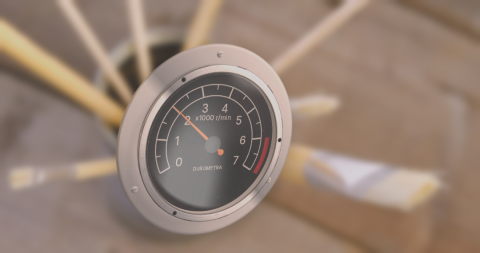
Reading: 2000 rpm
